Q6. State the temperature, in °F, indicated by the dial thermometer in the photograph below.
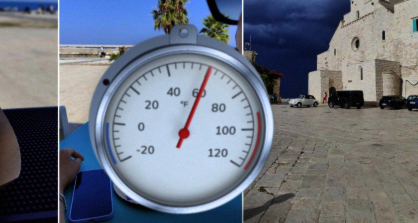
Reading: 60 °F
